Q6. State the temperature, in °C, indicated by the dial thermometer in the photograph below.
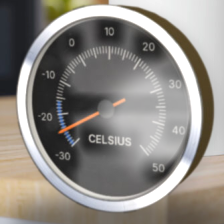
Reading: -25 °C
